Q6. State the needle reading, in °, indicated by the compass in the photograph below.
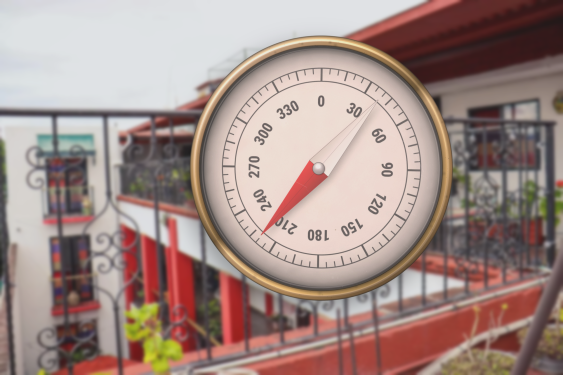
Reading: 220 °
